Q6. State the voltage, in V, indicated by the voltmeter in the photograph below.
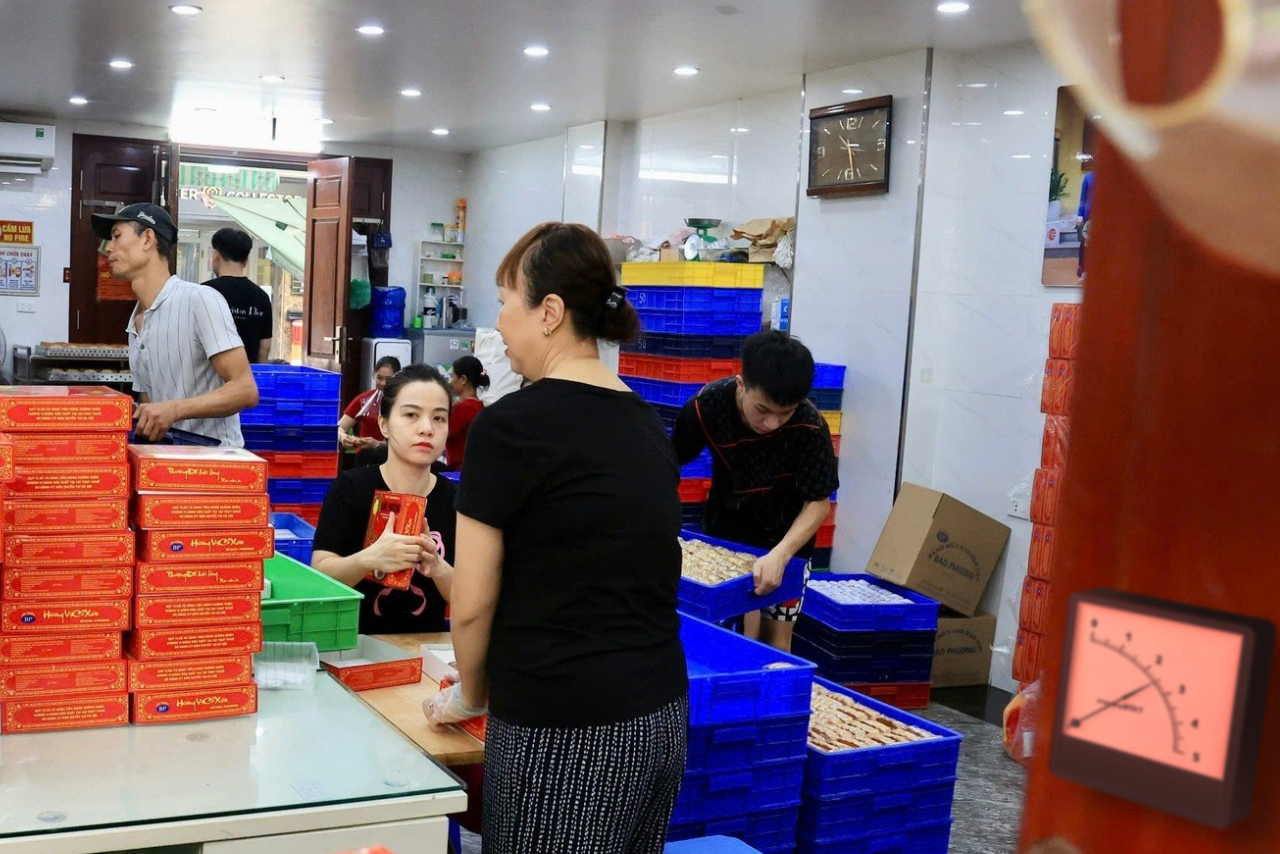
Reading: 2.5 V
